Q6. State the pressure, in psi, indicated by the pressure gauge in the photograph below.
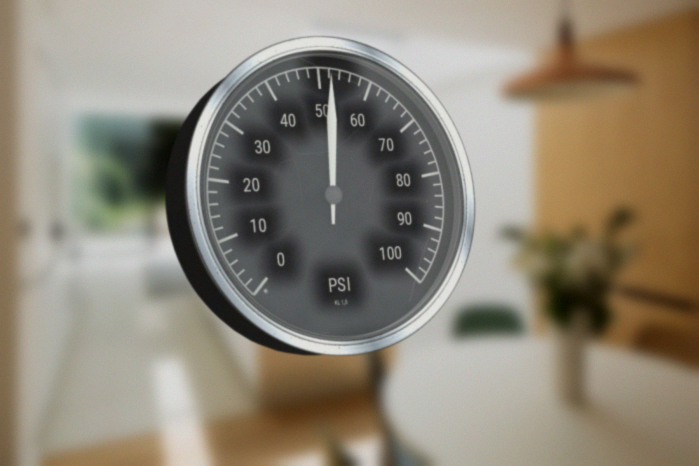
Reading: 52 psi
